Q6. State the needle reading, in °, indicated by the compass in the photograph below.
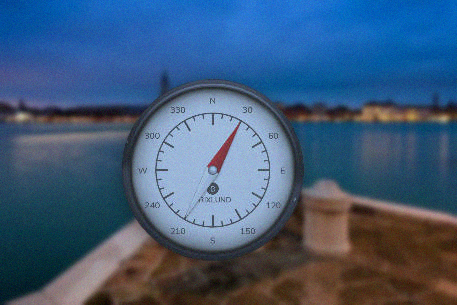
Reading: 30 °
